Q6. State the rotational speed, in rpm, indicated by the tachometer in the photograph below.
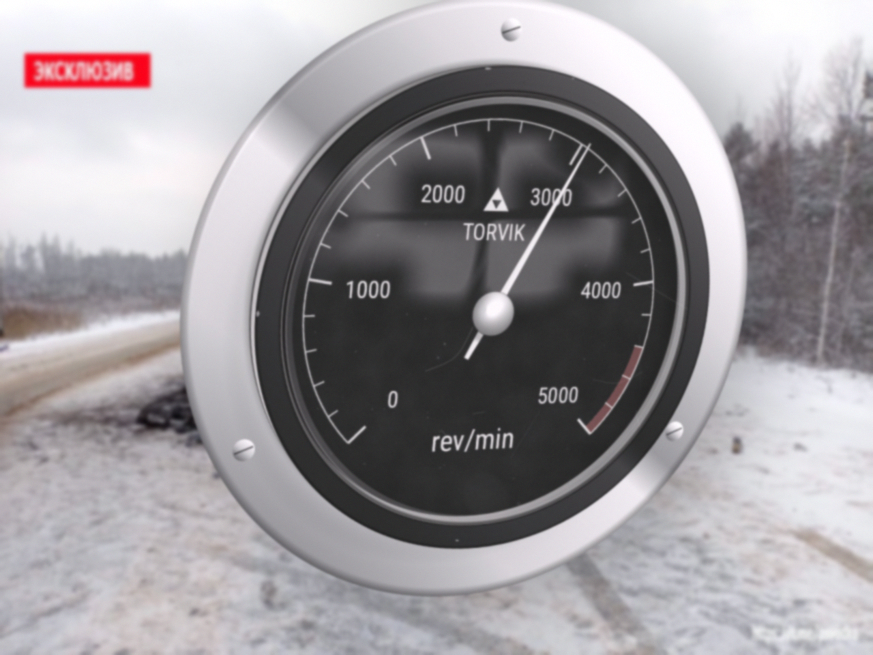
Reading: 3000 rpm
